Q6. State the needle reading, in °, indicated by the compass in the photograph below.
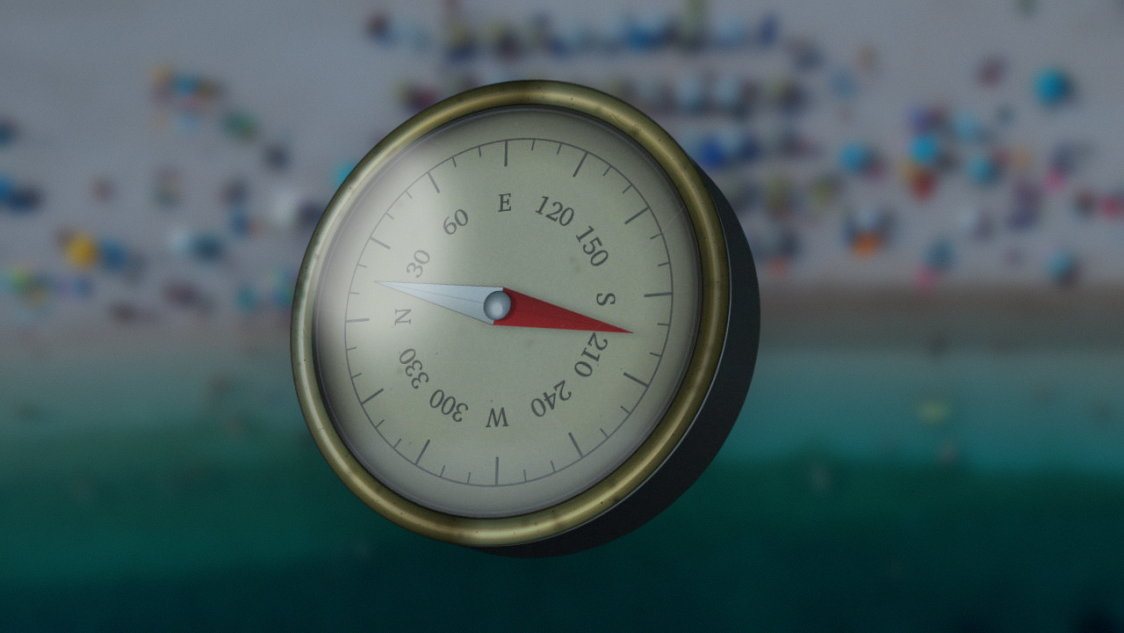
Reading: 195 °
